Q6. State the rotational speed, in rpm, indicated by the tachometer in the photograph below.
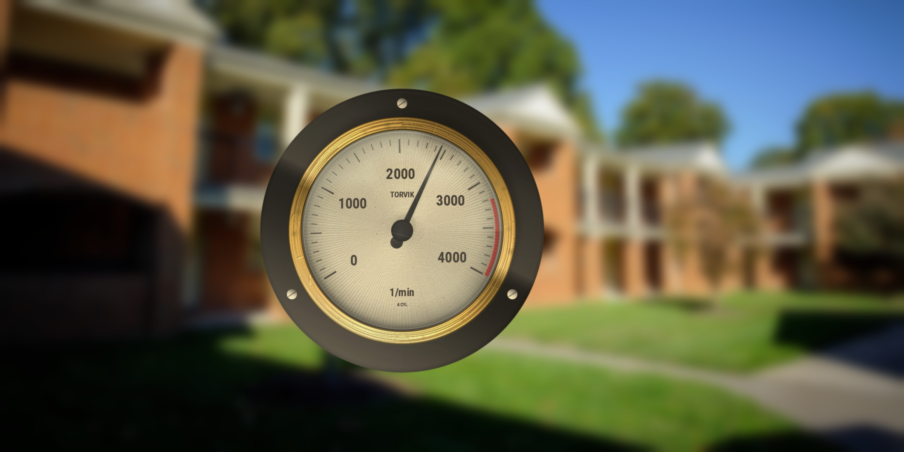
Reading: 2450 rpm
